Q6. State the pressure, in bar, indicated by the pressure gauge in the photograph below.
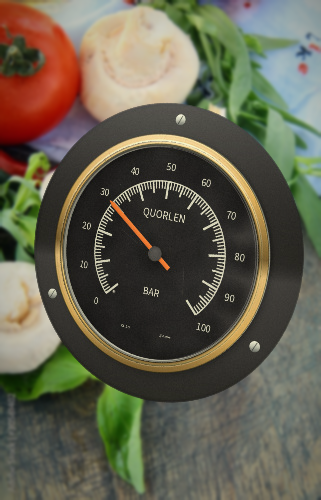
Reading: 30 bar
